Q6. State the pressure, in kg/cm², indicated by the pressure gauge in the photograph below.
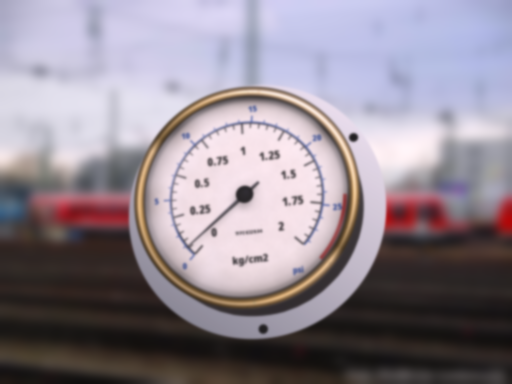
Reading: 0.05 kg/cm²
